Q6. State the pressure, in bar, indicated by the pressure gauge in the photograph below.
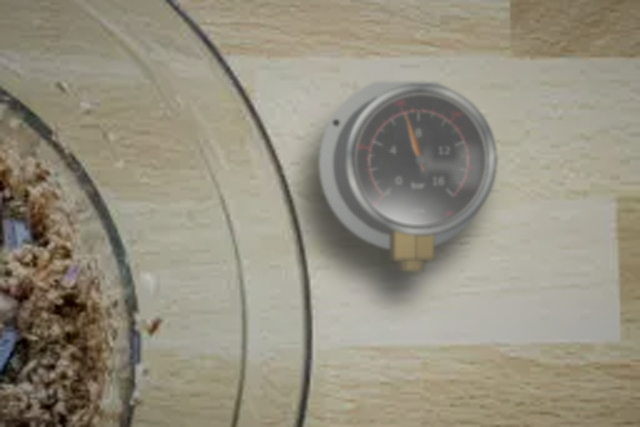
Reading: 7 bar
